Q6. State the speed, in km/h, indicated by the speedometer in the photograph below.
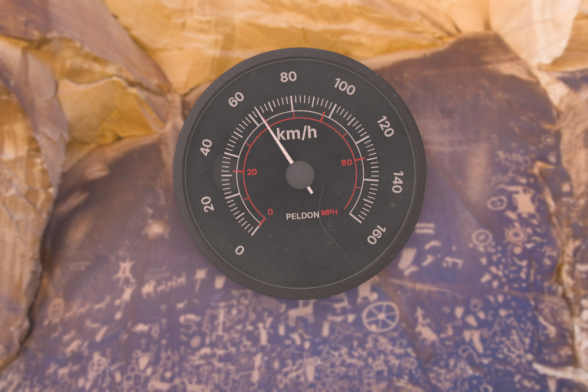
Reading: 64 km/h
